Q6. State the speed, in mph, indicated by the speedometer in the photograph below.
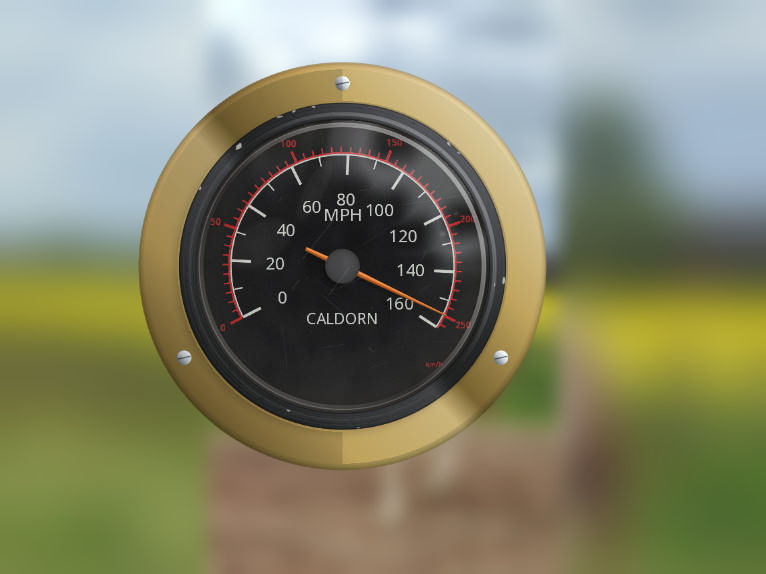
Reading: 155 mph
